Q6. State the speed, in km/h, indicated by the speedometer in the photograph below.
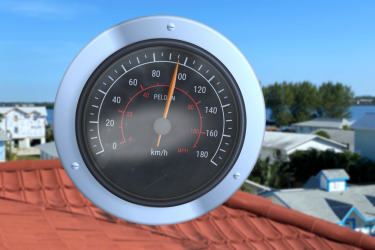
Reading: 95 km/h
